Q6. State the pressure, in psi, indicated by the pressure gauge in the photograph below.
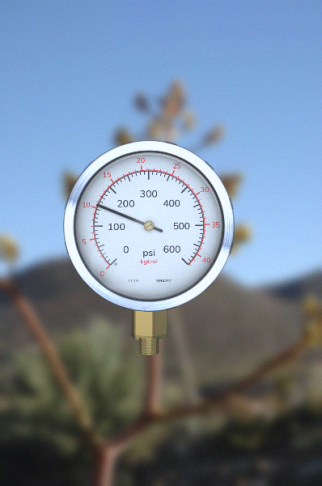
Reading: 150 psi
